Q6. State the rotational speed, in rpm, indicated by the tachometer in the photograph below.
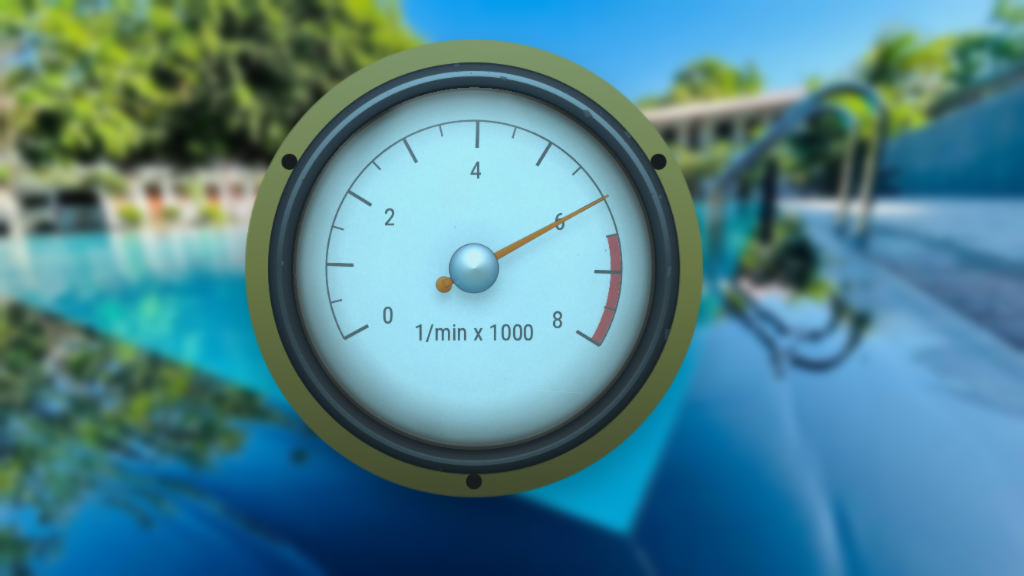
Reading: 6000 rpm
